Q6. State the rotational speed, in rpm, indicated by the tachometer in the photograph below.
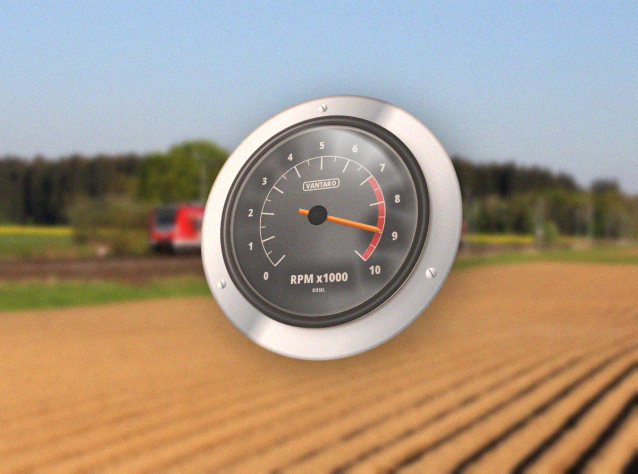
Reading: 9000 rpm
